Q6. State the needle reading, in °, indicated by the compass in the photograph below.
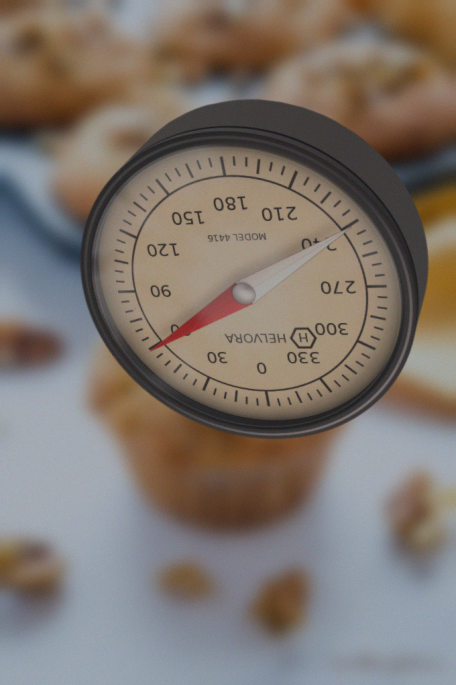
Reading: 60 °
